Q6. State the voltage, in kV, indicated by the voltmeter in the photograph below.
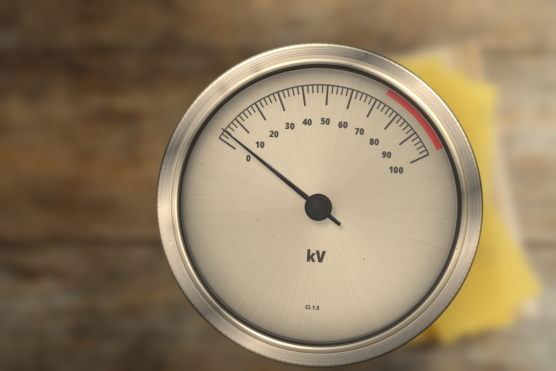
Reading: 4 kV
